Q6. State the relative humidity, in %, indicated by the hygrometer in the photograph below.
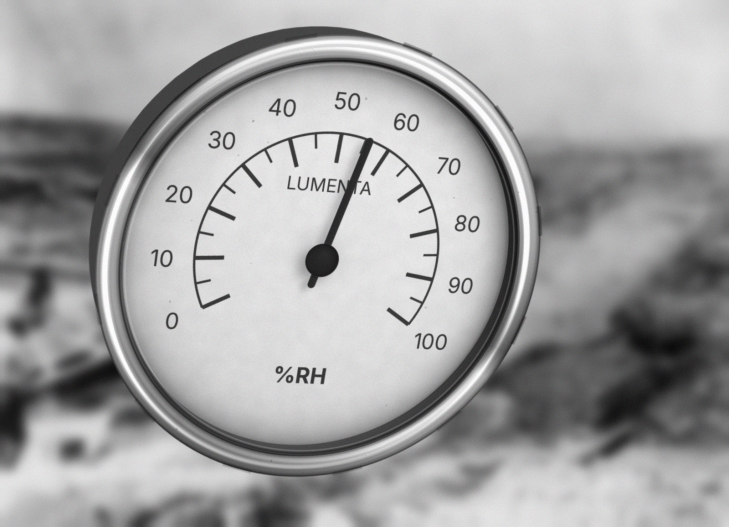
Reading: 55 %
